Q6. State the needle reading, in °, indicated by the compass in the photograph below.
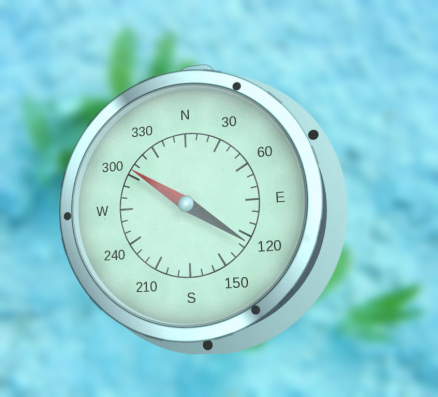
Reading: 305 °
